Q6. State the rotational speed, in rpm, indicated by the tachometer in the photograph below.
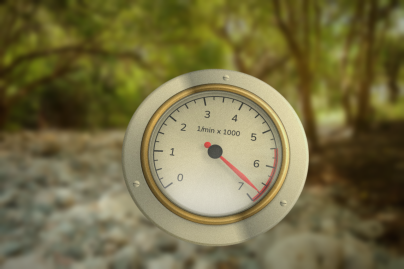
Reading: 6750 rpm
